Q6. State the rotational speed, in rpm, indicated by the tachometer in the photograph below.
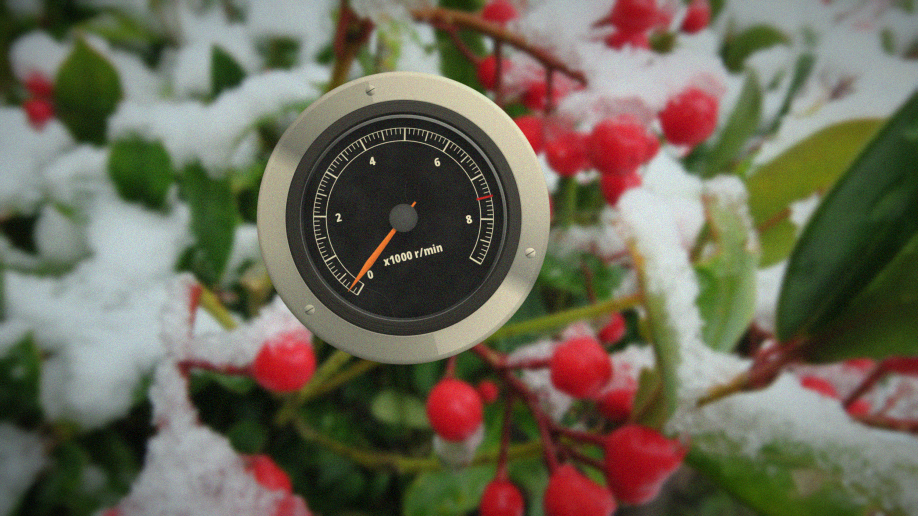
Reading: 200 rpm
